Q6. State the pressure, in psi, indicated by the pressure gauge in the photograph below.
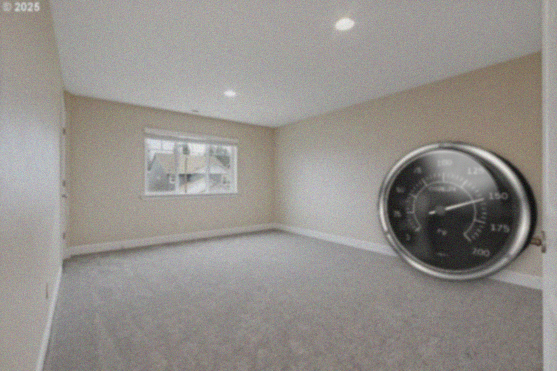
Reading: 150 psi
